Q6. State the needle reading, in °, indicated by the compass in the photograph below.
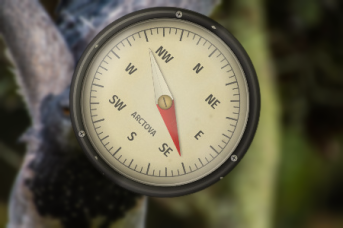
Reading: 120 °
